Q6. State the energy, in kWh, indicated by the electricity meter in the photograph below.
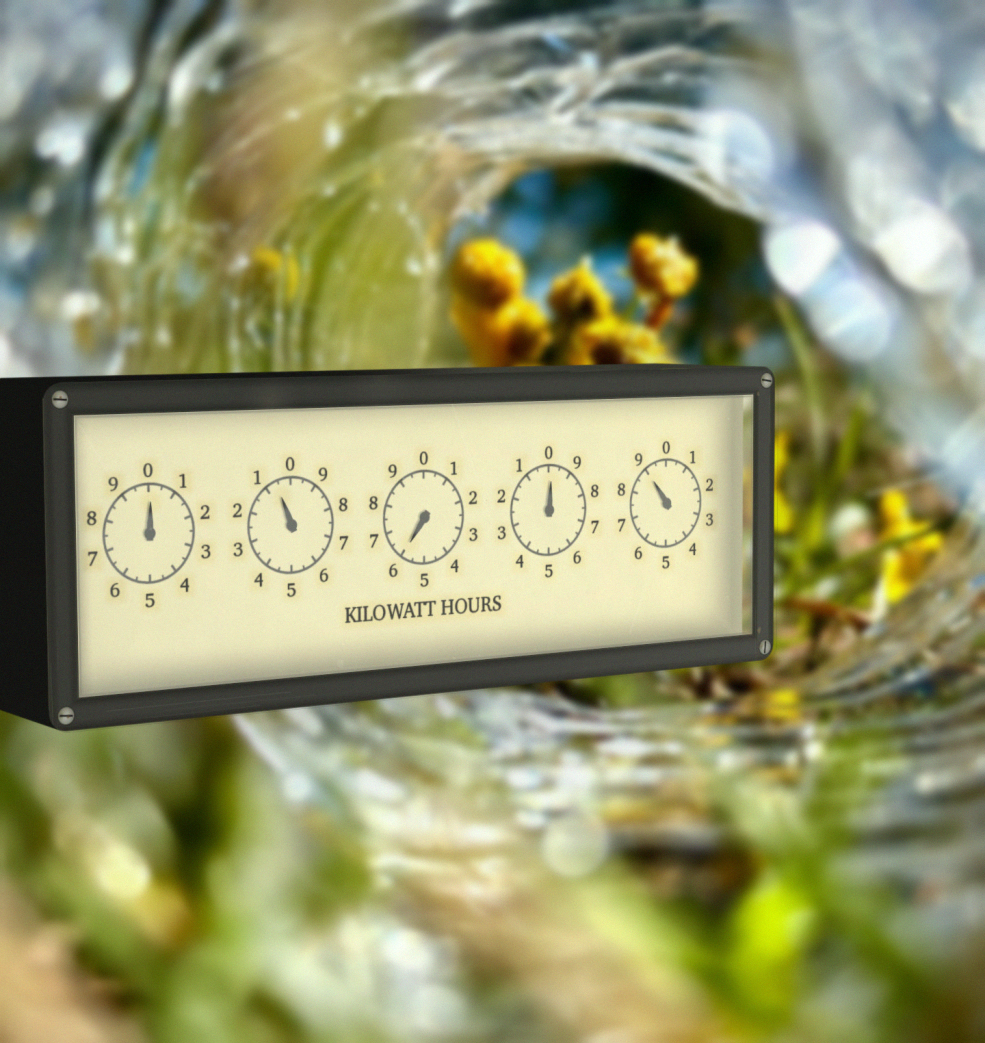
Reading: 599 kWh
